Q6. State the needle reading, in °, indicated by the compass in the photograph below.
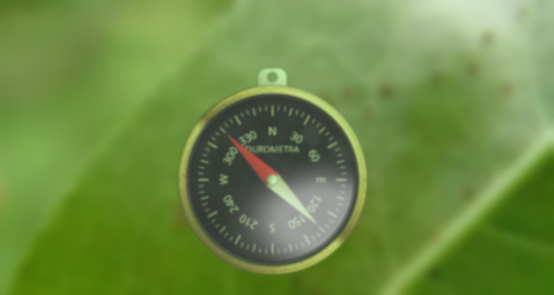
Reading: 315 °
